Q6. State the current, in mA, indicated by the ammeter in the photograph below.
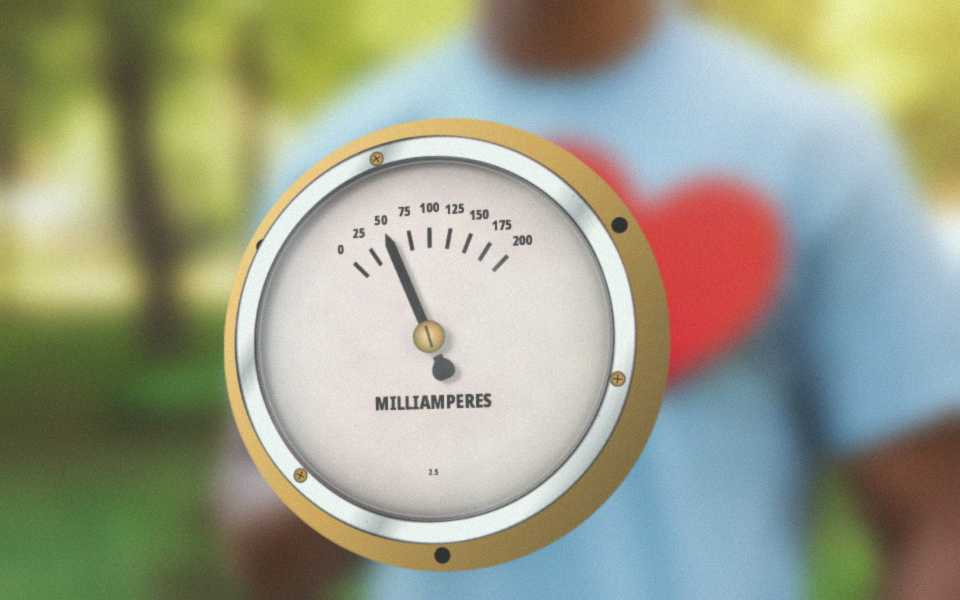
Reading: 50 mA
